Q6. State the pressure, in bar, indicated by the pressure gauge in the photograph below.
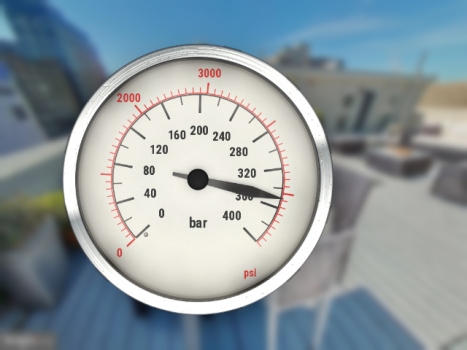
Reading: 350 bar
